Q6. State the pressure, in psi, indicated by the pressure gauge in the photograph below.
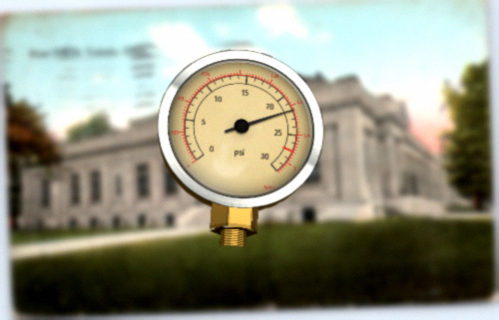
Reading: 22 psi
